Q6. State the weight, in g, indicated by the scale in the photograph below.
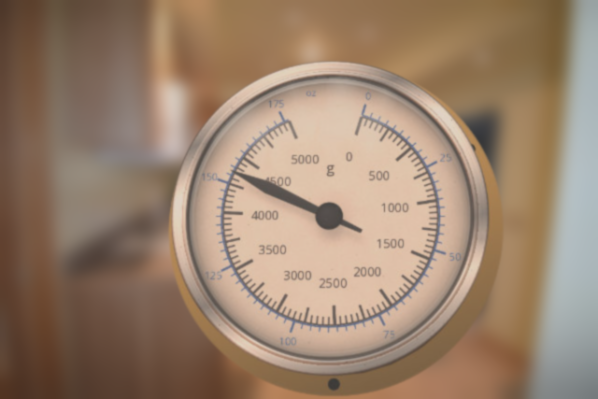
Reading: 4350 g
